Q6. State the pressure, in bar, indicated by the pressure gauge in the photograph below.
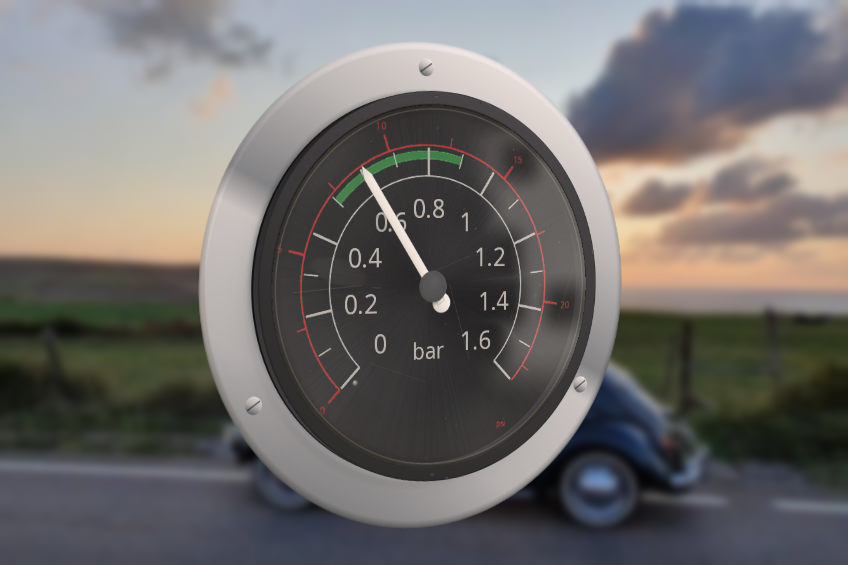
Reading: 0.6 bar
